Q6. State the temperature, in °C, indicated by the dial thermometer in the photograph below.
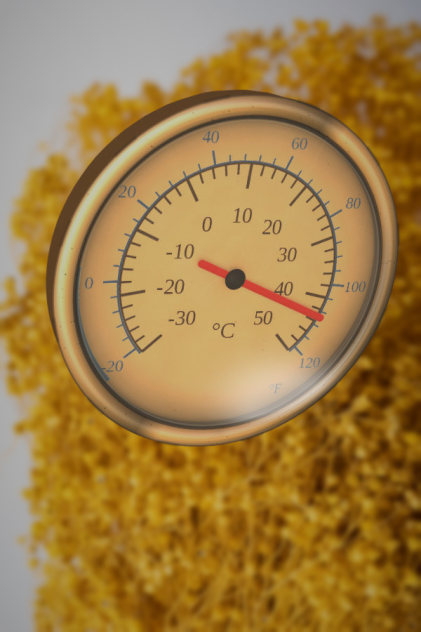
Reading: 43 °C
